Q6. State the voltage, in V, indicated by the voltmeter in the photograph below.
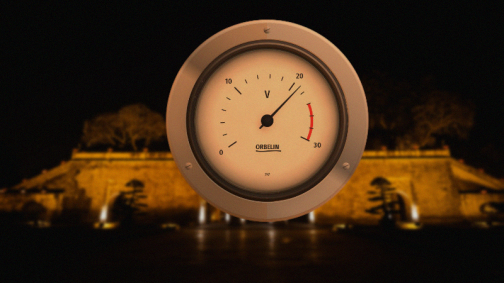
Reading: 21 V
